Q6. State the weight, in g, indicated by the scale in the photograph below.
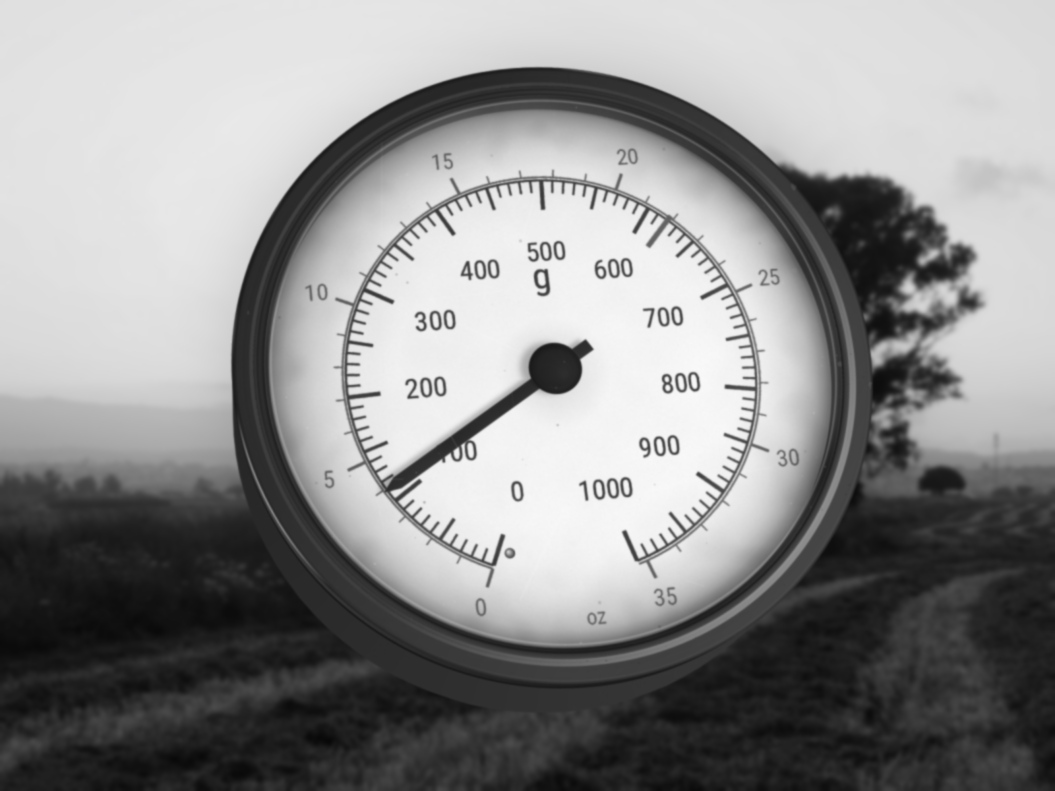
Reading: 110 g
